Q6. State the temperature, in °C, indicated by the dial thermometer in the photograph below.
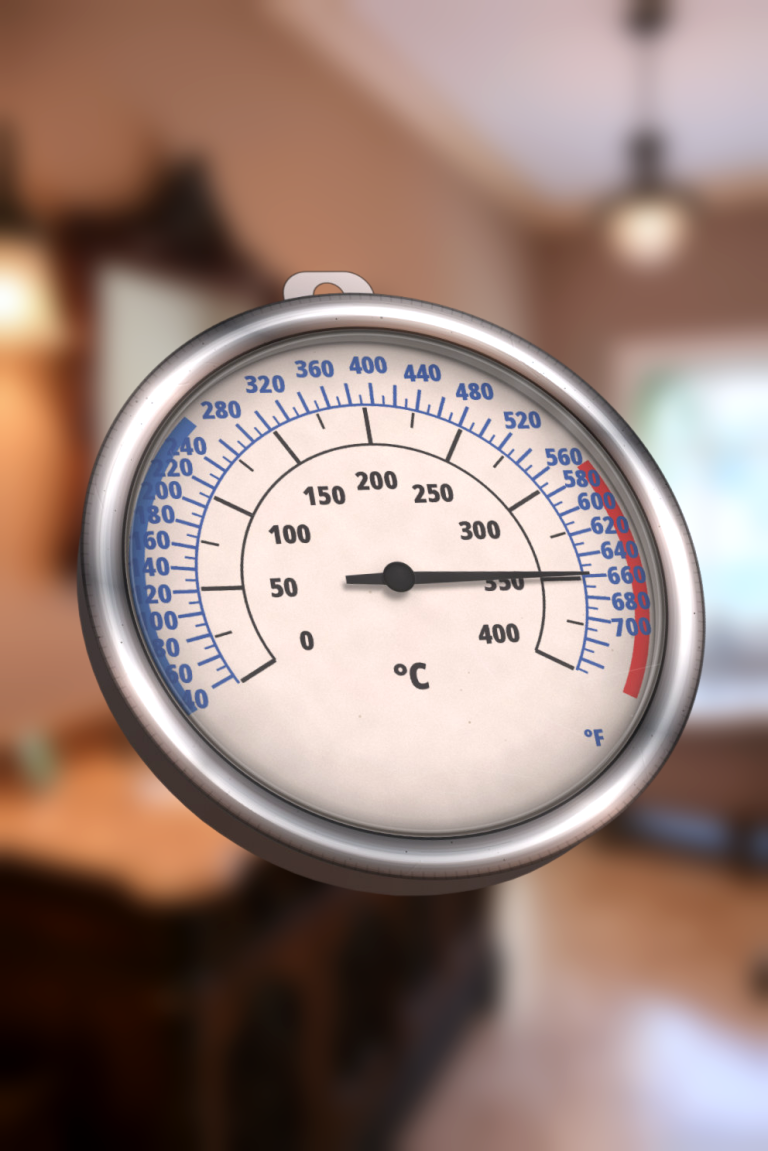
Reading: 350 °C
